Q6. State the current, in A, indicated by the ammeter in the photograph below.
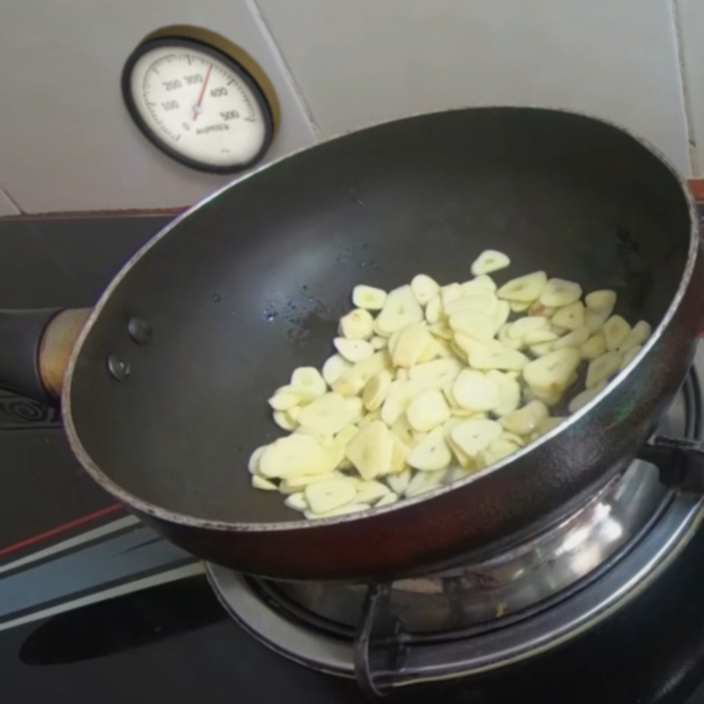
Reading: 350 A
